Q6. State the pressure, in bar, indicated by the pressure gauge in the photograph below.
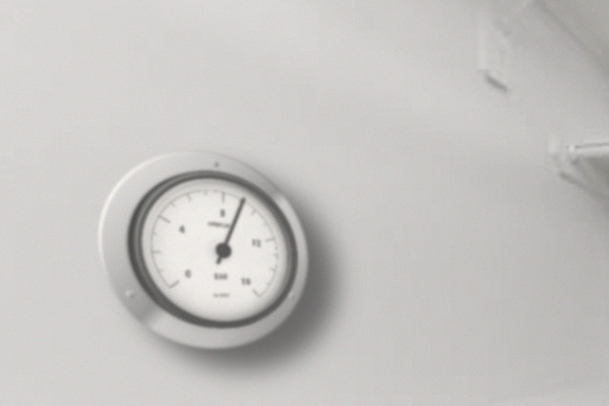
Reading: 9 bar
